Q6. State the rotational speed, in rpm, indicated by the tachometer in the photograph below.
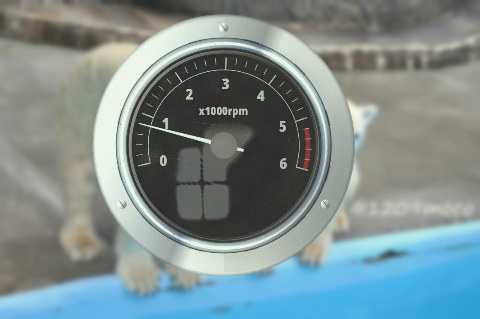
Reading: 800 rpm
